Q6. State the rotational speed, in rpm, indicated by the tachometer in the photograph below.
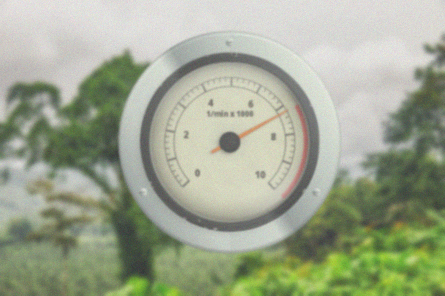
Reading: 7200 rpm
